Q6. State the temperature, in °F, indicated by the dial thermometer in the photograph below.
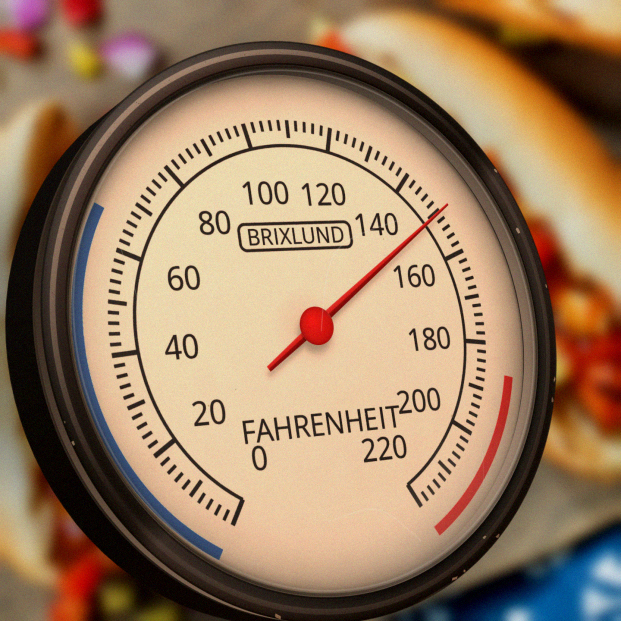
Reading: 150 °F
